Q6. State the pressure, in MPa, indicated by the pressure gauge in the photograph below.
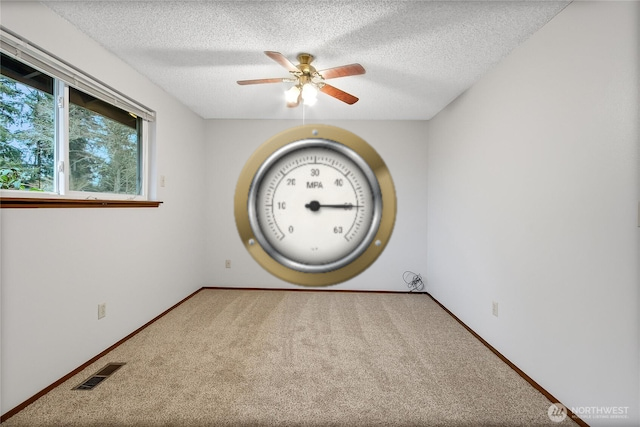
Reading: 50 MPa
